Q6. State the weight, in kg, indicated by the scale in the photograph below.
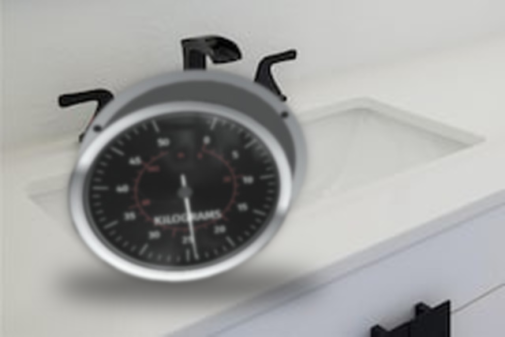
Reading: 24 kg
